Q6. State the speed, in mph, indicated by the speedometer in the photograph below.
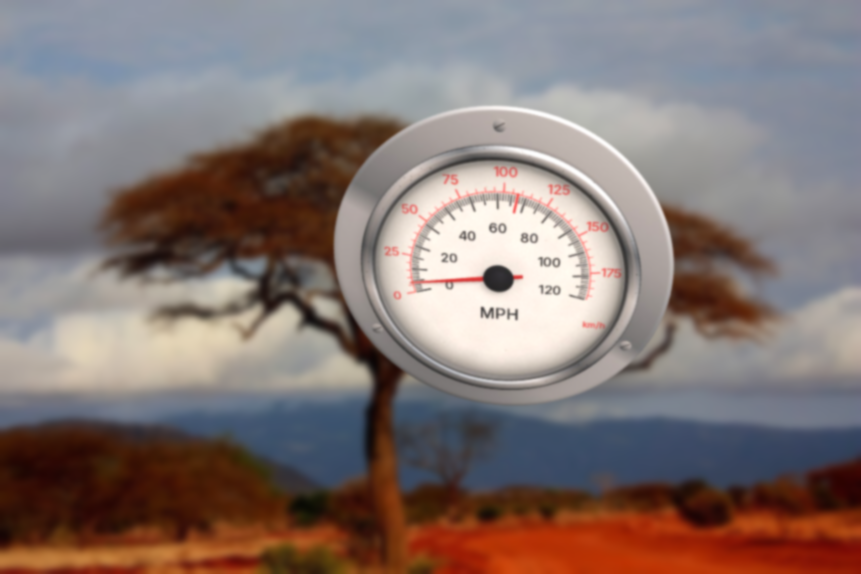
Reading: 5 mph
